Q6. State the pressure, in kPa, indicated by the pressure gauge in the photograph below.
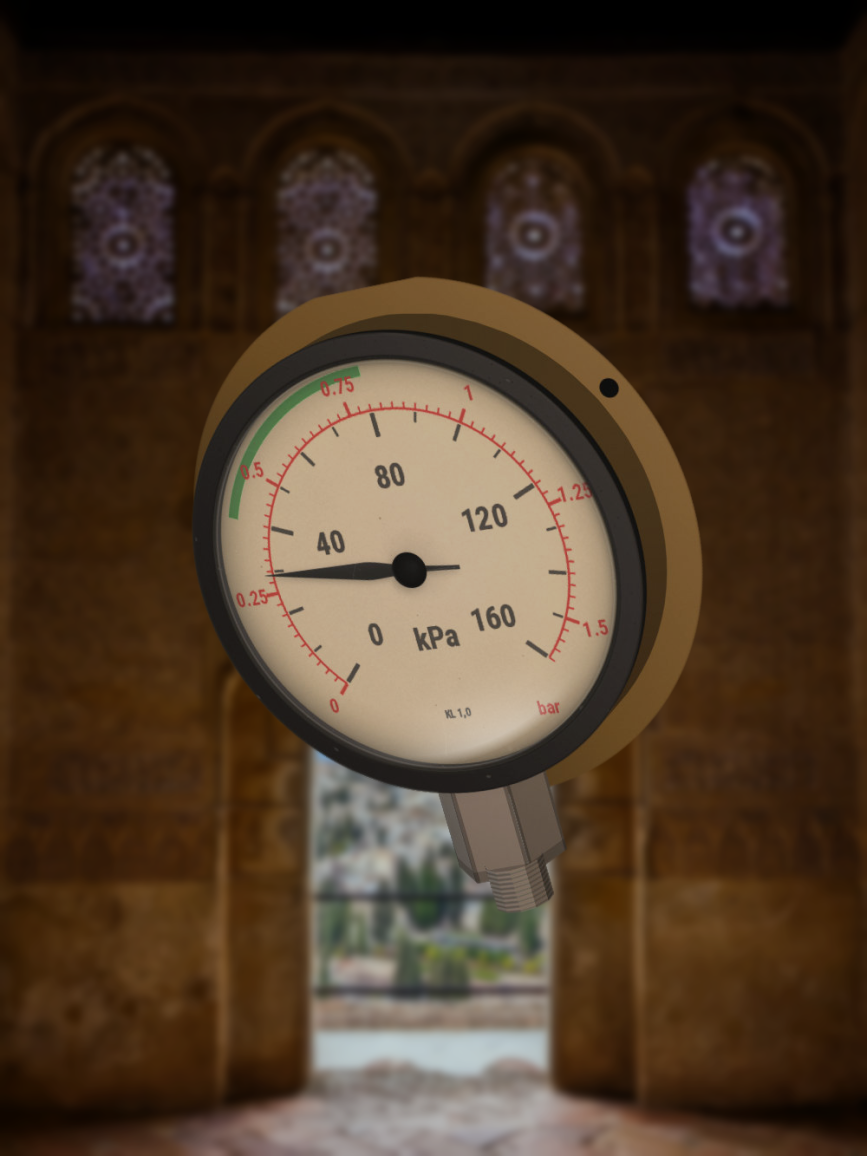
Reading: 30 kPa
